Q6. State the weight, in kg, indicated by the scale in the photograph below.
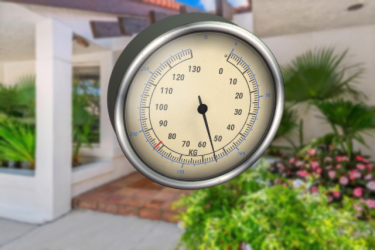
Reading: 55 kg
